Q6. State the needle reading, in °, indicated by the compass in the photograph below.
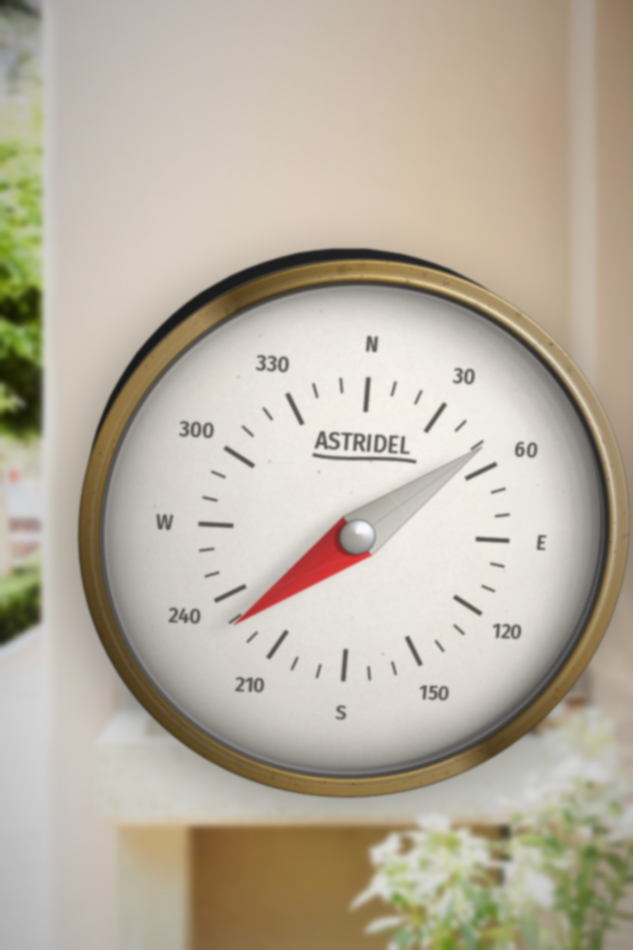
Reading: 230 °
